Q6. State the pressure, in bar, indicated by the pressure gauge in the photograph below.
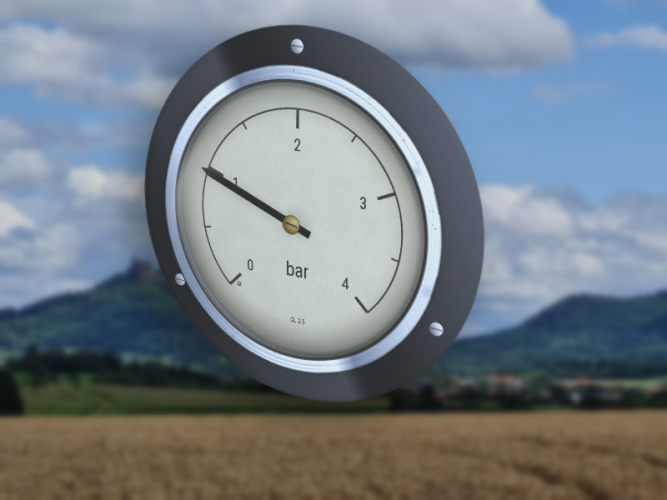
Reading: 1 bar
